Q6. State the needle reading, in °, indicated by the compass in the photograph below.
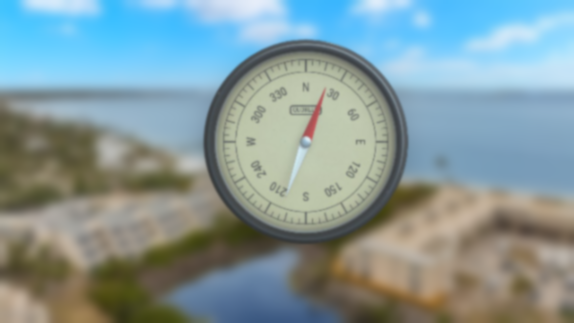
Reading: 20 °
